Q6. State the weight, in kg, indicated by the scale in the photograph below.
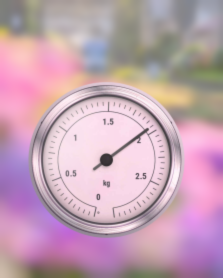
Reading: 1.95 kg
